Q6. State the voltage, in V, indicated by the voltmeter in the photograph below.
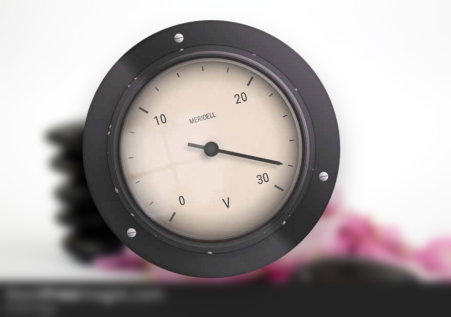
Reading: 28 V
